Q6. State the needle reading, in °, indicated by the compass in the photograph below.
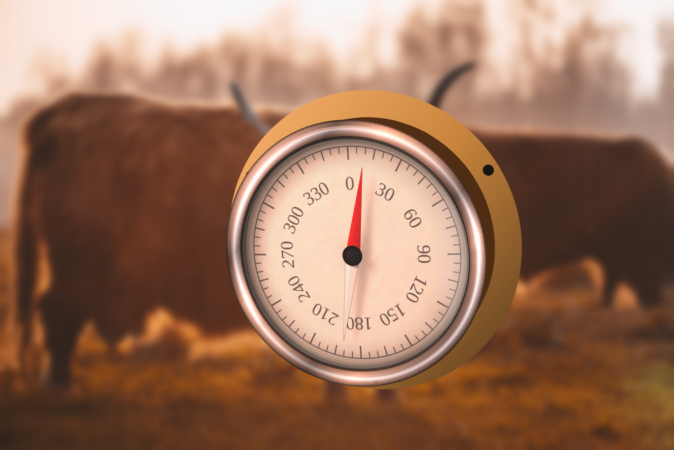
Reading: 10 °
